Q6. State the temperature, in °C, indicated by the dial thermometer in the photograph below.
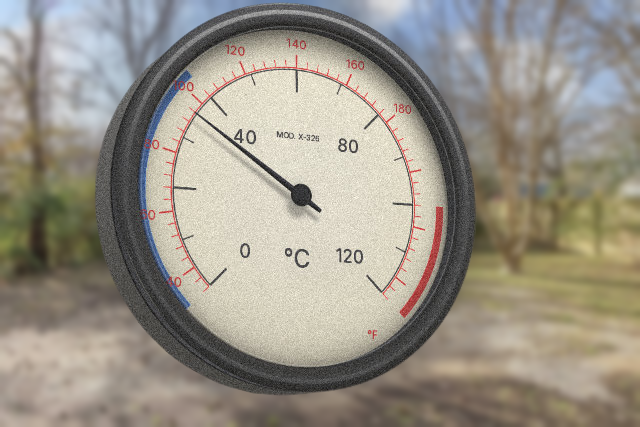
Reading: 35 °C
